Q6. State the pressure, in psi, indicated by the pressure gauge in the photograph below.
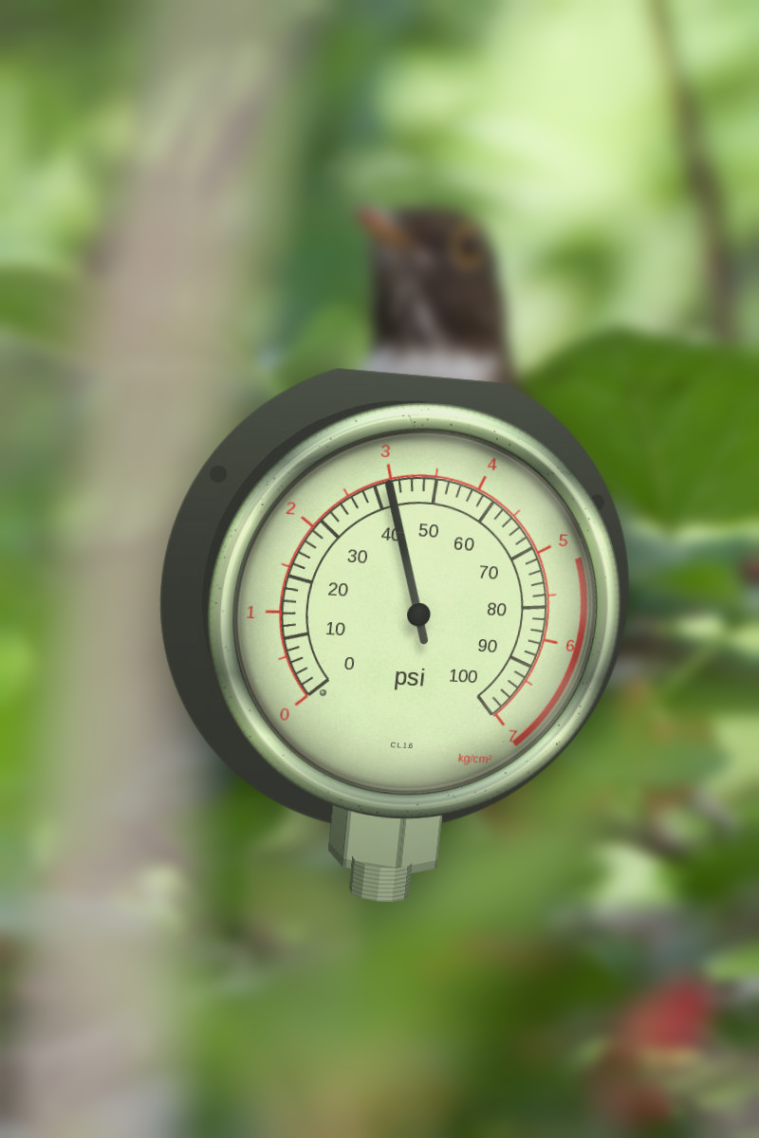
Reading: 42 psi
